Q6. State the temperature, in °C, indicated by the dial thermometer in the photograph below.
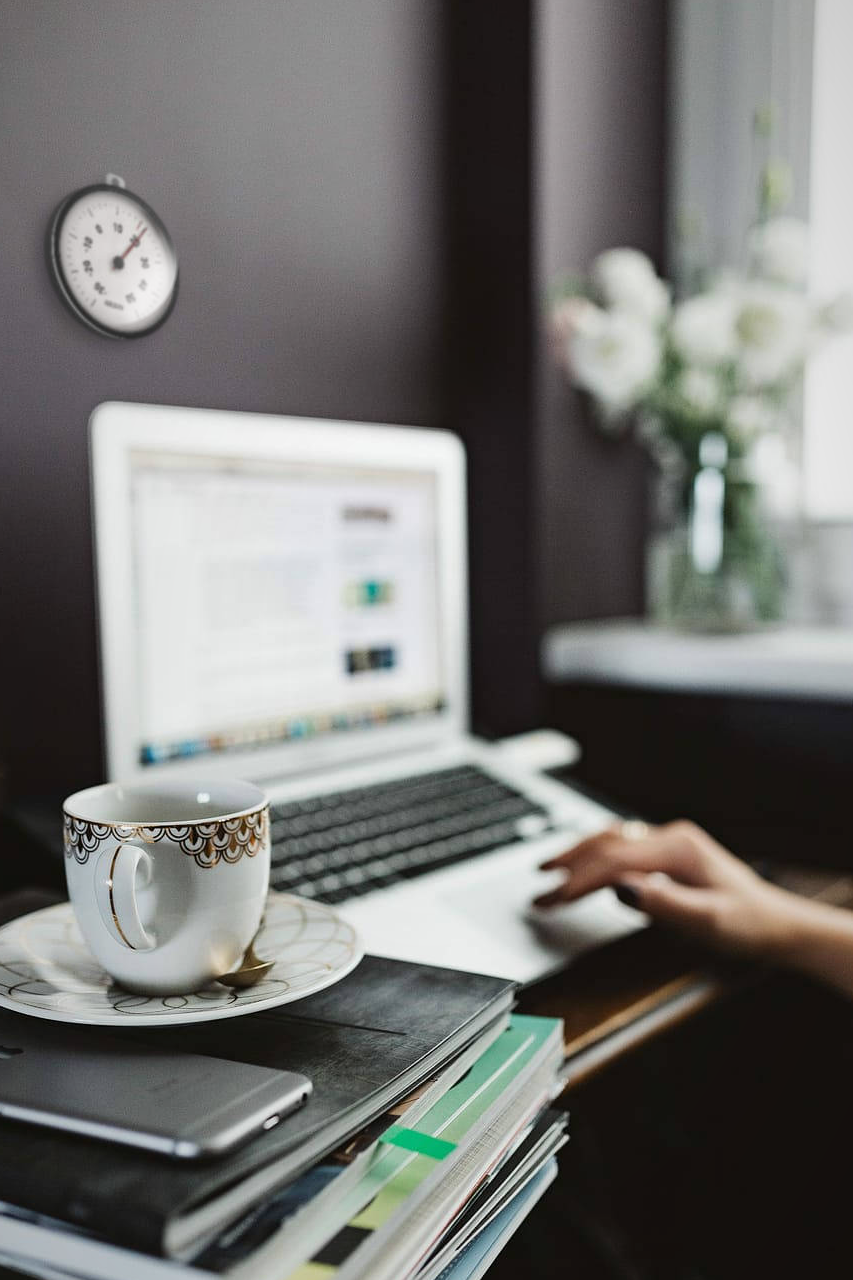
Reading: 20 °C
